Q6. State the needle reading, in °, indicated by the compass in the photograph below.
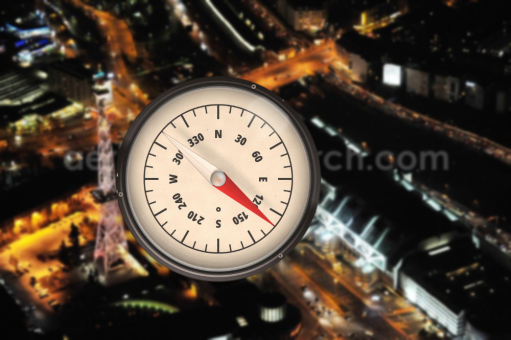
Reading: 130 °
